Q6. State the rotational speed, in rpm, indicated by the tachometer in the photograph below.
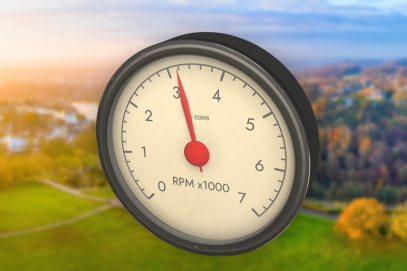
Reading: 3200 rpm
